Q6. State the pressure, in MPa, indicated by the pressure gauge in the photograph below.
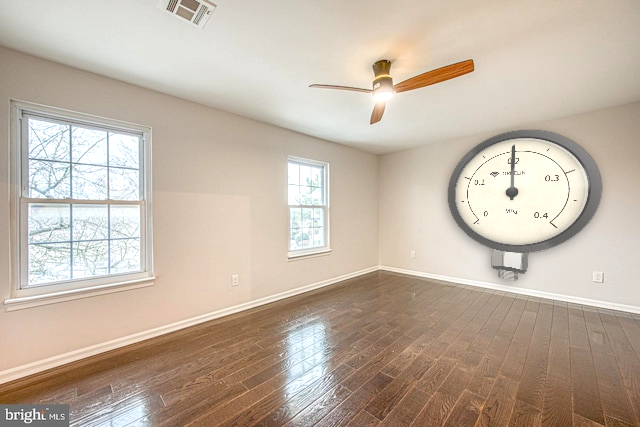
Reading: 0.2 MPa
